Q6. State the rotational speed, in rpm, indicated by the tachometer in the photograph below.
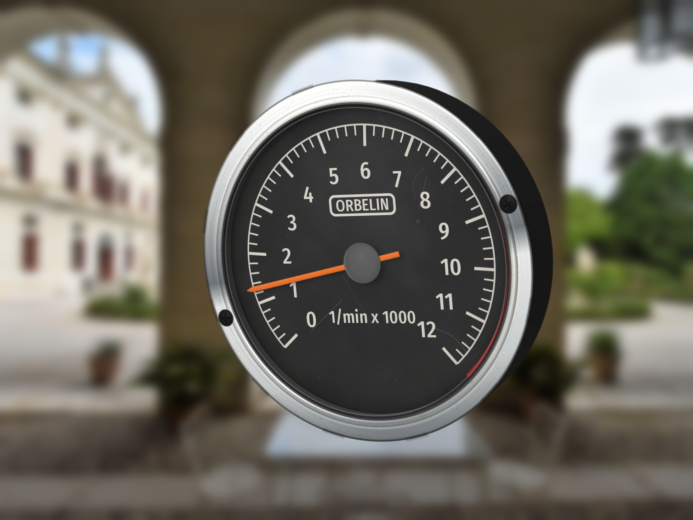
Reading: 1300 rpm
